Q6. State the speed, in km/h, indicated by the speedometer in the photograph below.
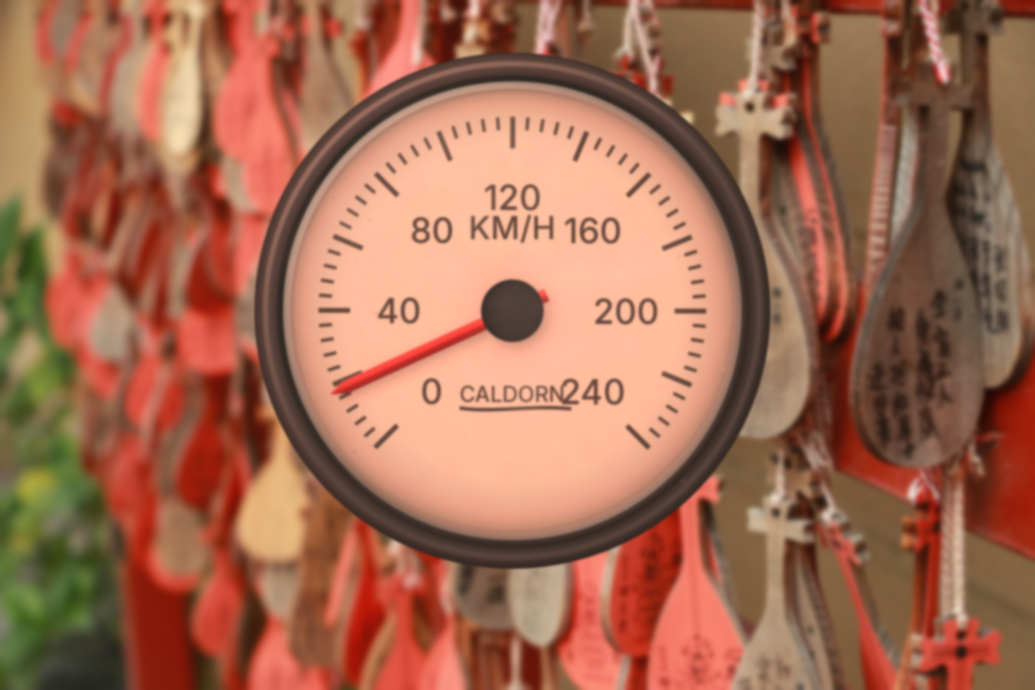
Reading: 18 km/h
